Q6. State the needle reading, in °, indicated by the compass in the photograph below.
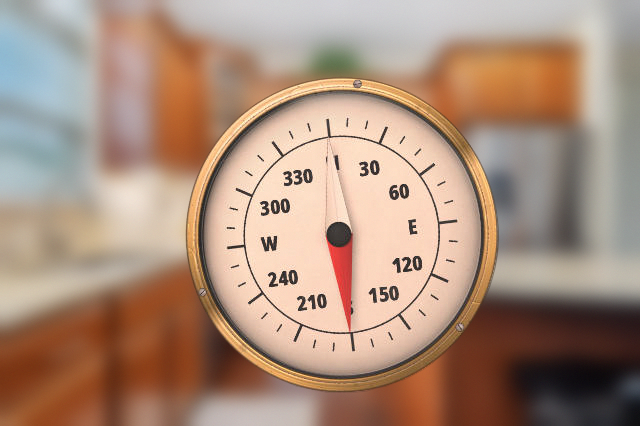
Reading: 180 °
